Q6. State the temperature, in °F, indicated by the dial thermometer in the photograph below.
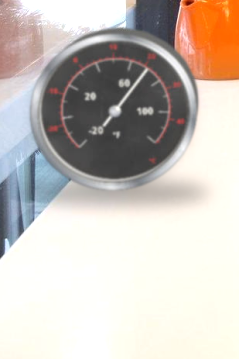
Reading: 70 °F
